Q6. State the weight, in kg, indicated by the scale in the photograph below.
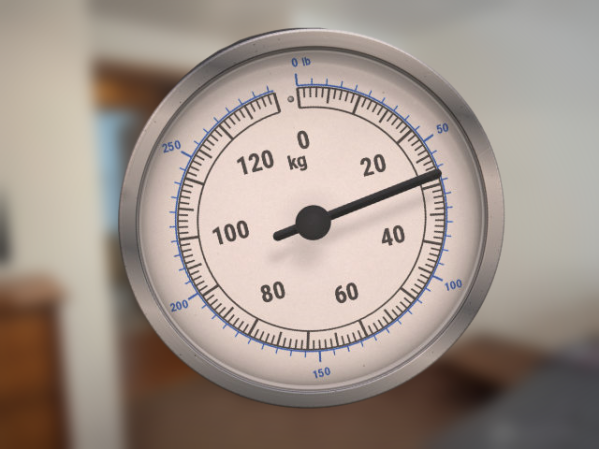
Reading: 28 kg
